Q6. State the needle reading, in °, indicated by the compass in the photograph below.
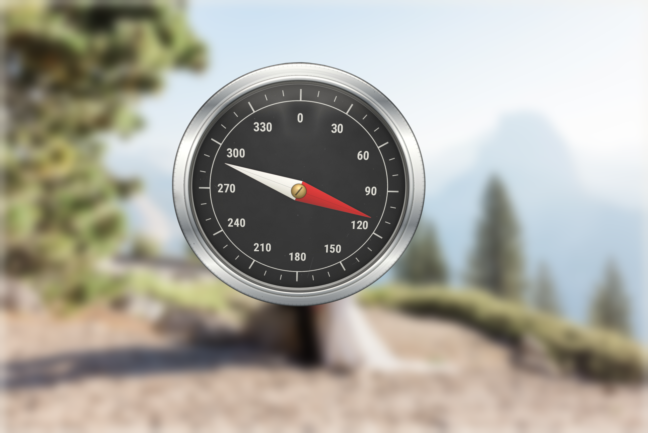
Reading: 110 °
